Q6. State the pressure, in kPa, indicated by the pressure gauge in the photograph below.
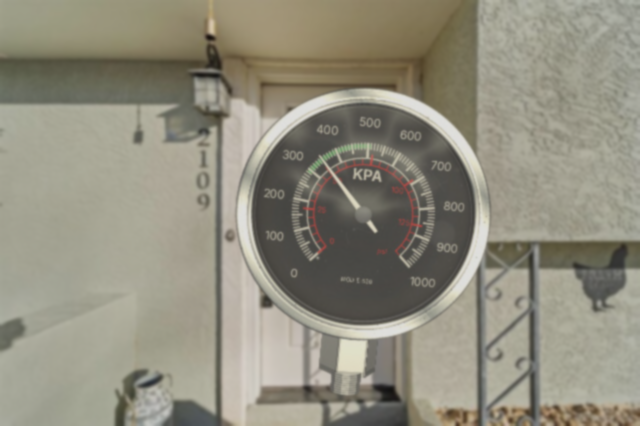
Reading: 350 kPa
